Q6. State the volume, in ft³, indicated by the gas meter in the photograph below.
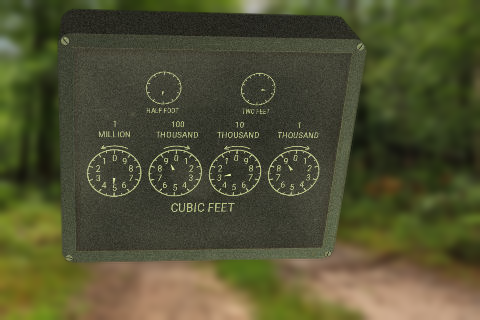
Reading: 492900 ft³
